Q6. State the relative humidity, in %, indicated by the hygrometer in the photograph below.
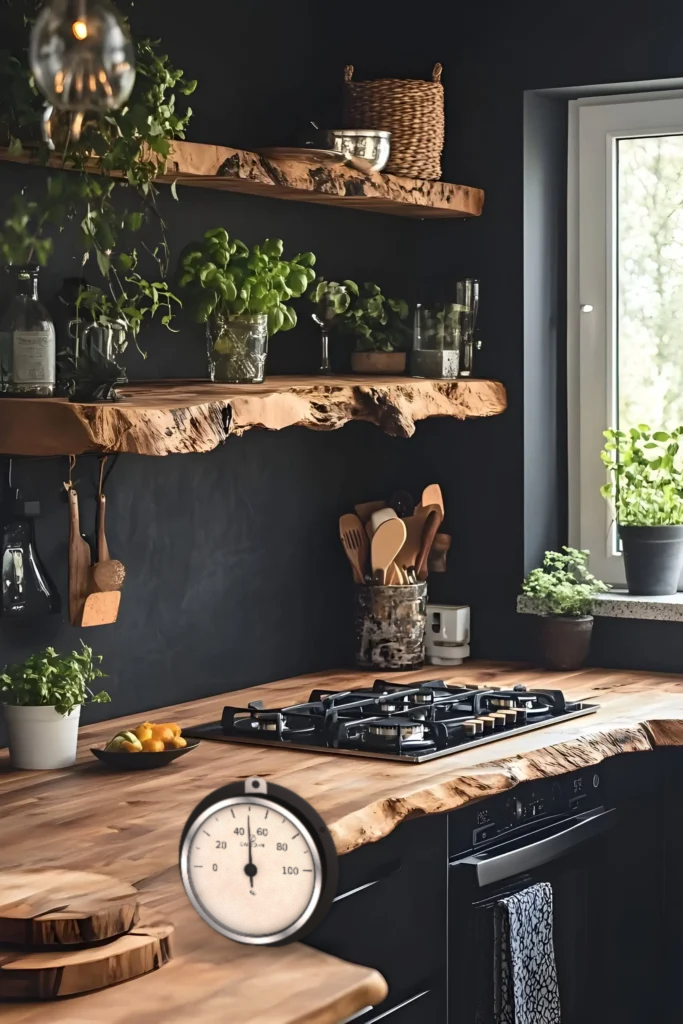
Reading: 50 %
